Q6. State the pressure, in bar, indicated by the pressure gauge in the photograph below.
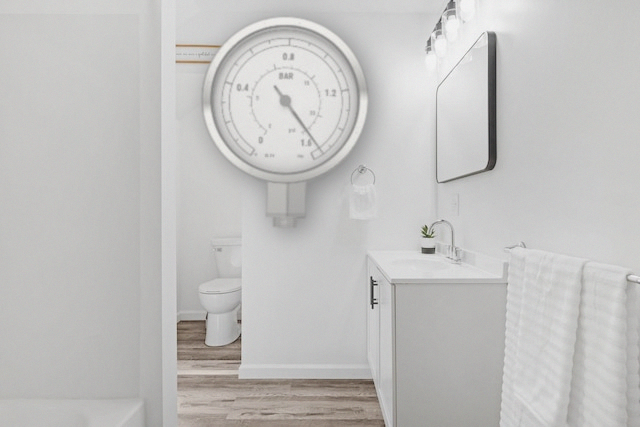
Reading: 1.55 bar
